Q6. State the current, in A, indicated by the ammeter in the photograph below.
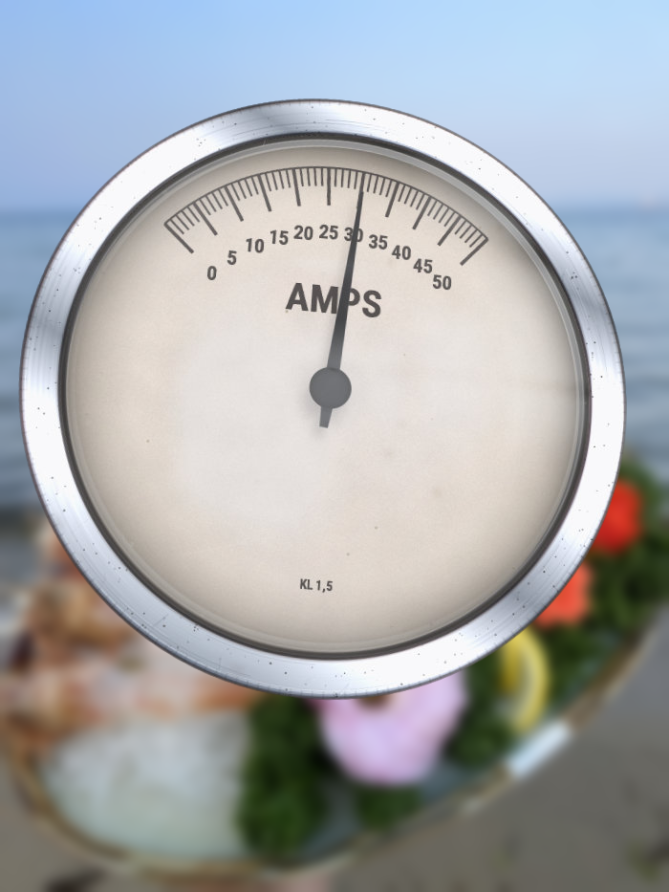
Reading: 30 A
